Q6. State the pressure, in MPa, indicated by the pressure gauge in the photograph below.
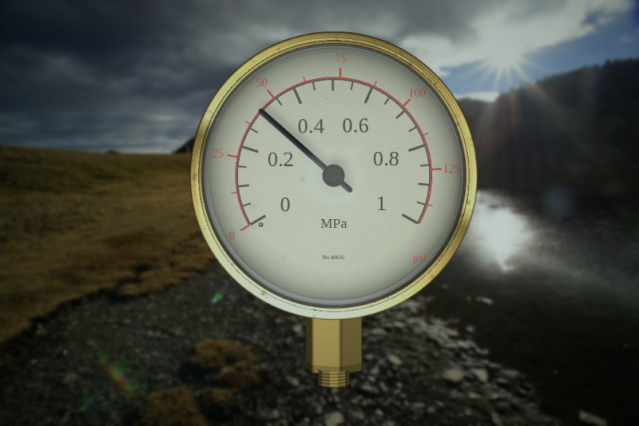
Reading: 0.3 MPa
